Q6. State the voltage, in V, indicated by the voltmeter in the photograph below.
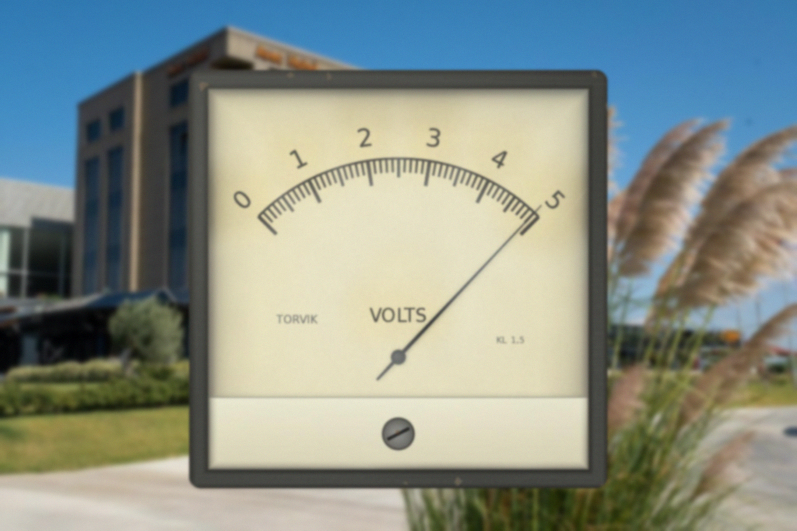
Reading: 4.9 V
